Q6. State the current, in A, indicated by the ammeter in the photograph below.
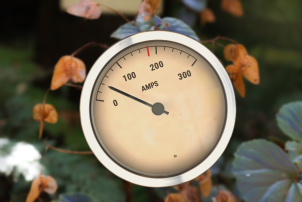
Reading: 40 A
